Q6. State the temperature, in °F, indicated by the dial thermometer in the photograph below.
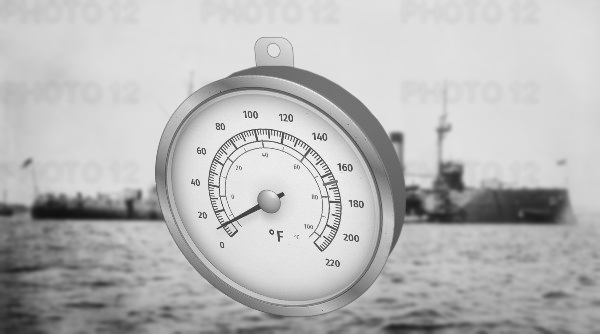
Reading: 10 °F
